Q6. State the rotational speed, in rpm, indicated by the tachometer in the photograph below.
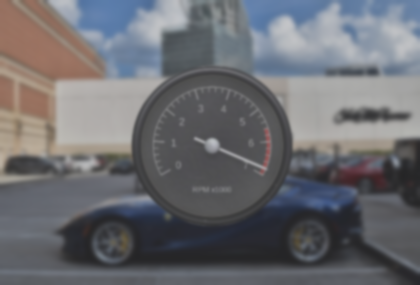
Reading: 6800 rpm
